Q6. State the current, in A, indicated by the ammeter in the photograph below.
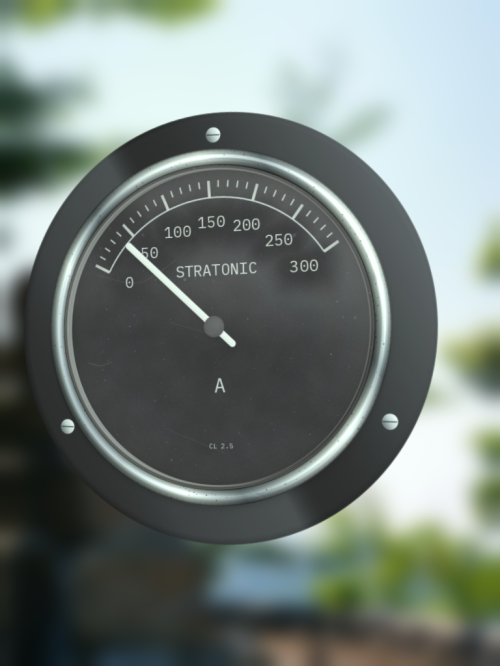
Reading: 40 A
